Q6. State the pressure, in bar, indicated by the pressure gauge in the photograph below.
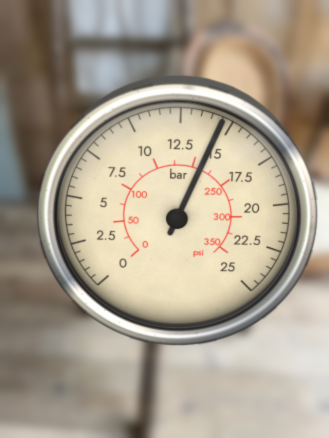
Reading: 14.5 bar
